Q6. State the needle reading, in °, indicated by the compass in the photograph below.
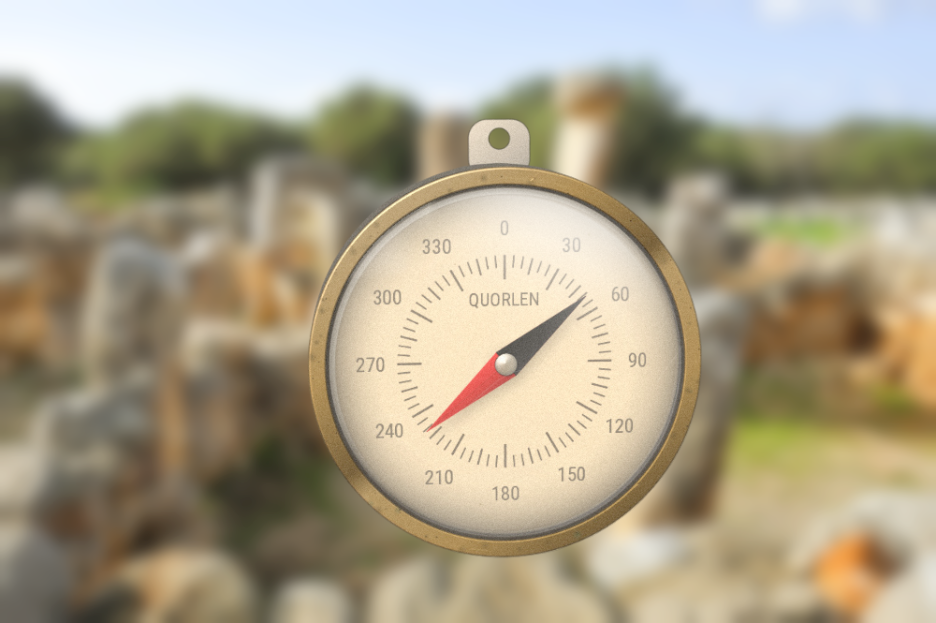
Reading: 230 °
